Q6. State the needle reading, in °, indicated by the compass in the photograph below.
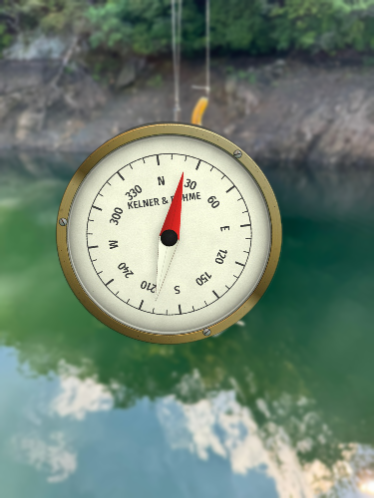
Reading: 20 °
